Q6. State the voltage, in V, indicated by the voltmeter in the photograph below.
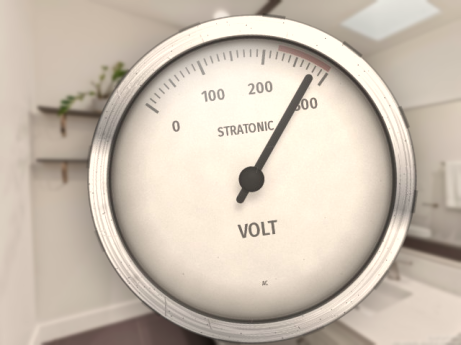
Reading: 280 V
